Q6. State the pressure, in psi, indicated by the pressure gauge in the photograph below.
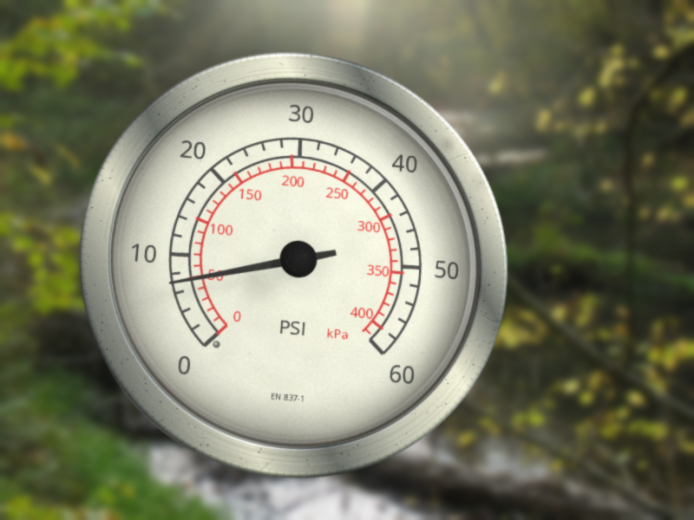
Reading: 7 psi
